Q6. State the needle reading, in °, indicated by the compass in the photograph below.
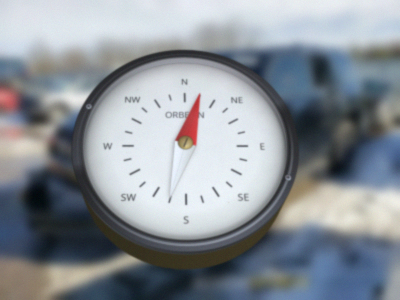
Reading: 15 °
